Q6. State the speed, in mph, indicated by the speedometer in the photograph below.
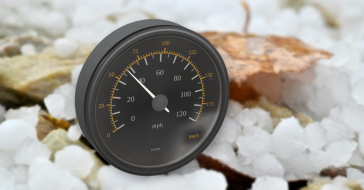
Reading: 37.5 mph
